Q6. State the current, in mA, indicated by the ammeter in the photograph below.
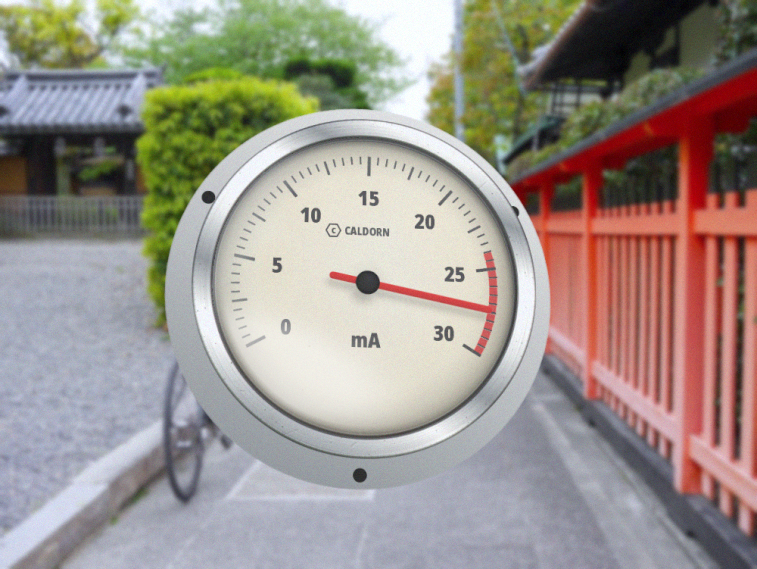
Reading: 27.5 mA
